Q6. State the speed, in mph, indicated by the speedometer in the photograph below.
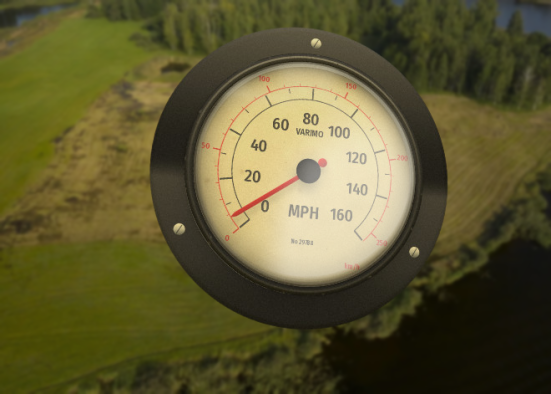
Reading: 5 mph
